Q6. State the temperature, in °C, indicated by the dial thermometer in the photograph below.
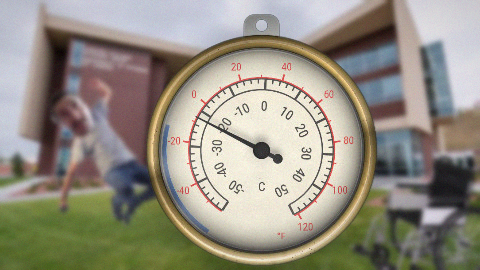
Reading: -22 °C
